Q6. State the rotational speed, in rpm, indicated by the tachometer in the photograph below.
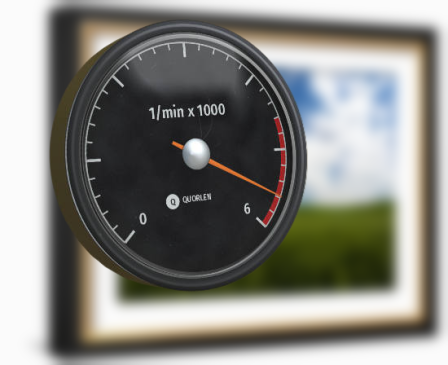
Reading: 5600 rpm
